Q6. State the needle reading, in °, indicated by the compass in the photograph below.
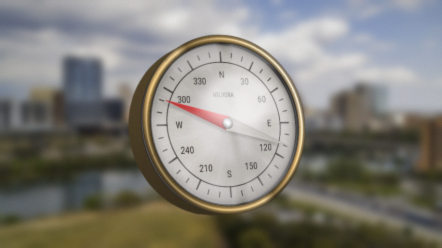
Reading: 290 °
